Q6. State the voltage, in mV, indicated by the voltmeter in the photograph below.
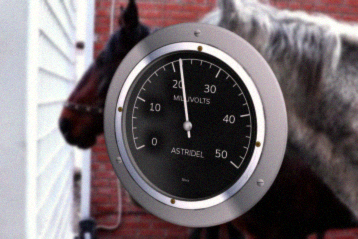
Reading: 22 mV
